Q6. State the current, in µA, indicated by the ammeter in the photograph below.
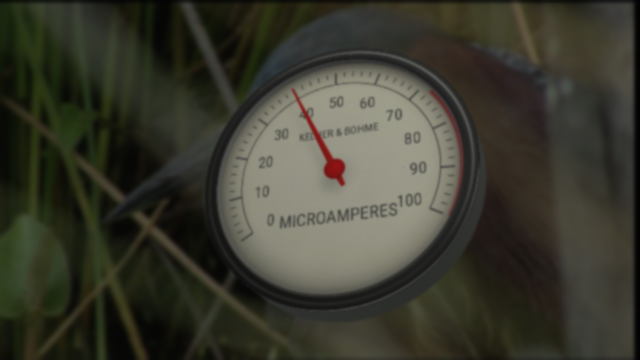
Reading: 40 µA
